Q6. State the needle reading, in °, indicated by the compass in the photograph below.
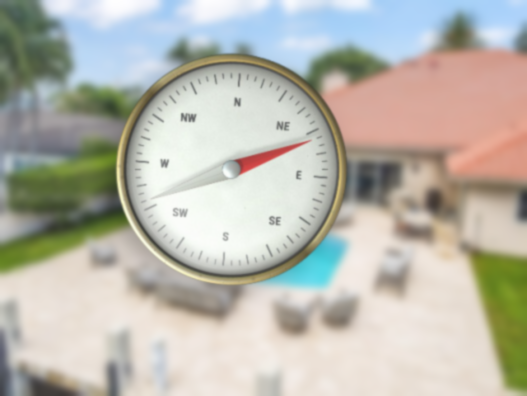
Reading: 65 °
